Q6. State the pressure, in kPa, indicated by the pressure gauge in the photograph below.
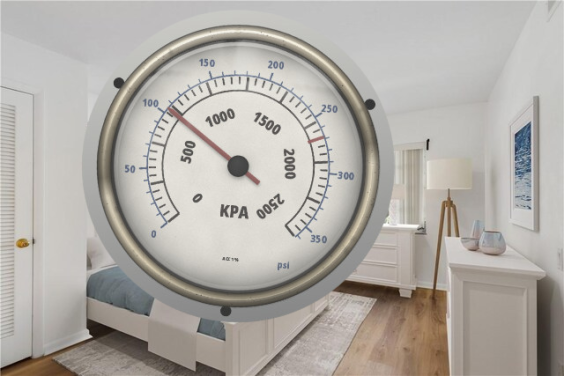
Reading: 725 kPa
